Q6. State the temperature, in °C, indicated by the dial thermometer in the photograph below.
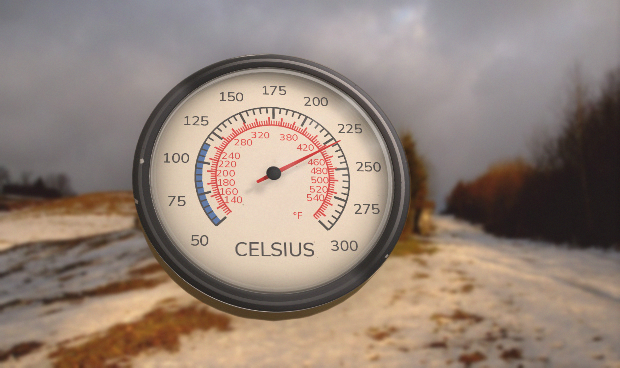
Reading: 230 °C
